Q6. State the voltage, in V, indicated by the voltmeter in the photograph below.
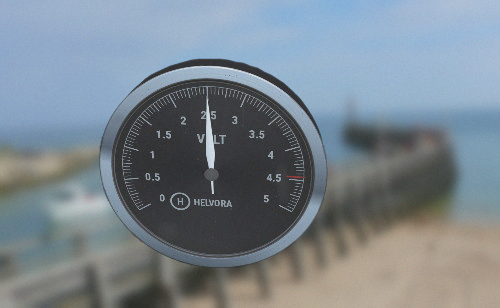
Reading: 2.5 V
